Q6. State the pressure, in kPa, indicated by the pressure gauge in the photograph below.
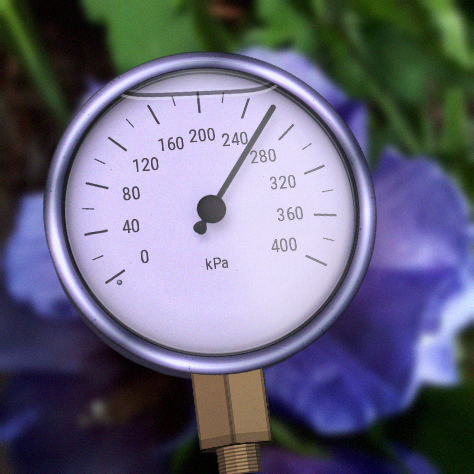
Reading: 260 kPa
